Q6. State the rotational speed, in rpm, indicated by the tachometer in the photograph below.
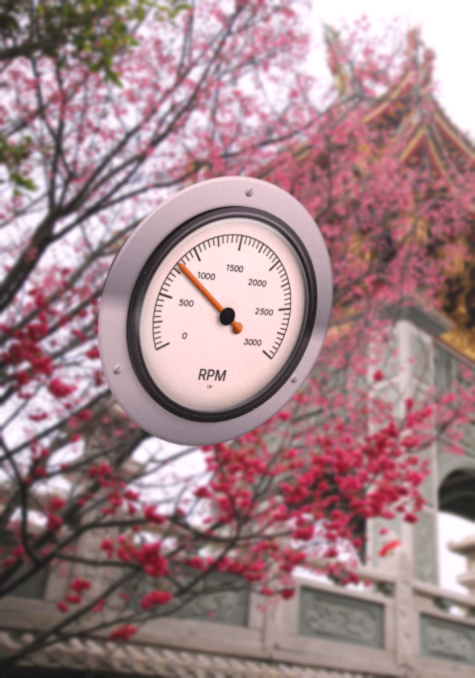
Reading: 800 rpm
